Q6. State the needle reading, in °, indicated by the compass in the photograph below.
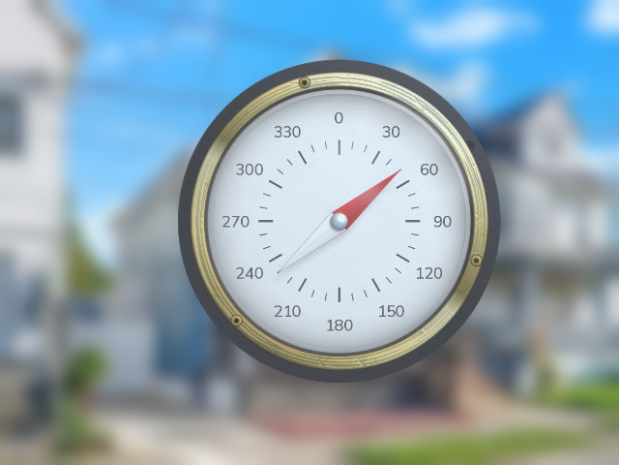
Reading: 50 °
